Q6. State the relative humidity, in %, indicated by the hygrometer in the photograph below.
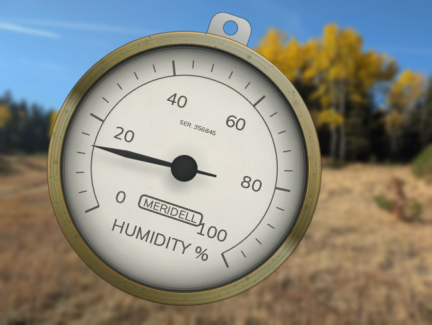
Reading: 14 %
